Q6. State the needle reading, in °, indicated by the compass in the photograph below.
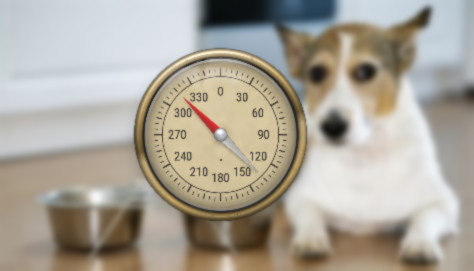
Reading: 315 °
